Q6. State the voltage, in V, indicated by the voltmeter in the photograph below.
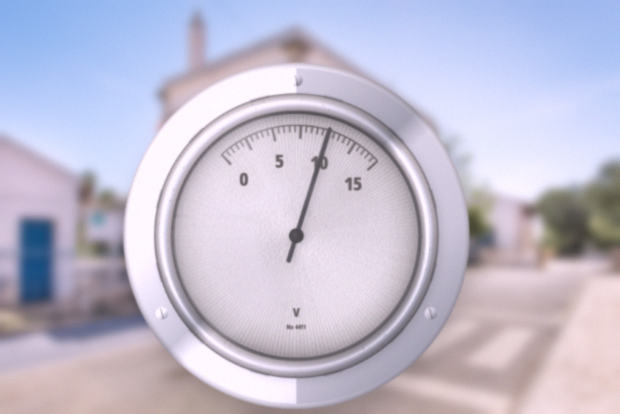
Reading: 10 V
